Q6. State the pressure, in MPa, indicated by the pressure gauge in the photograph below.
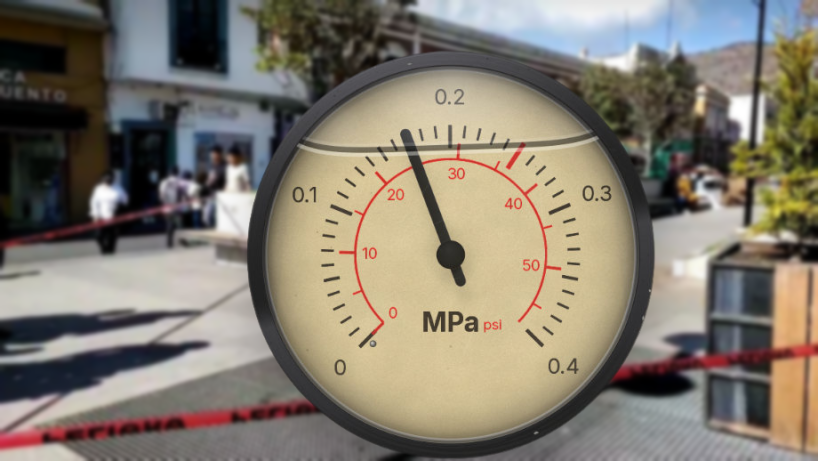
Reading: 0.17 MPa
